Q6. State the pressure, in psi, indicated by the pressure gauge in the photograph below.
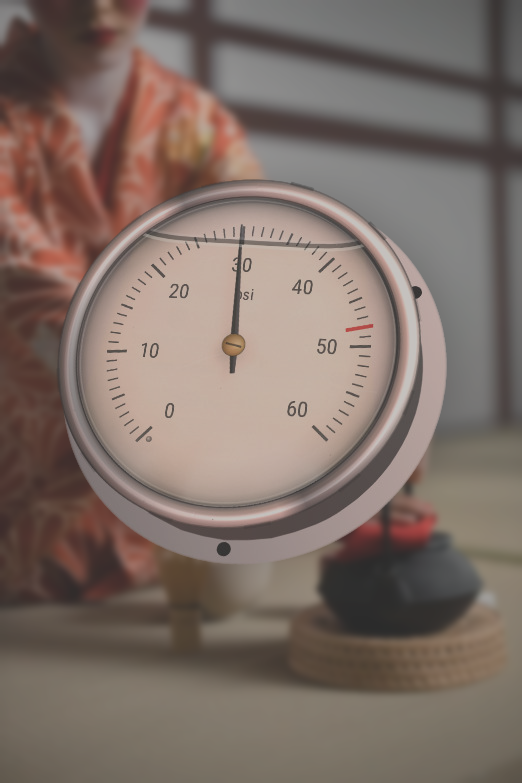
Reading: 30 psi
